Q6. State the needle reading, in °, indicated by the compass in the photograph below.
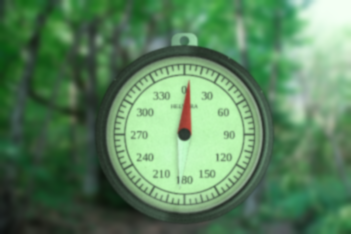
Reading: 5 °
